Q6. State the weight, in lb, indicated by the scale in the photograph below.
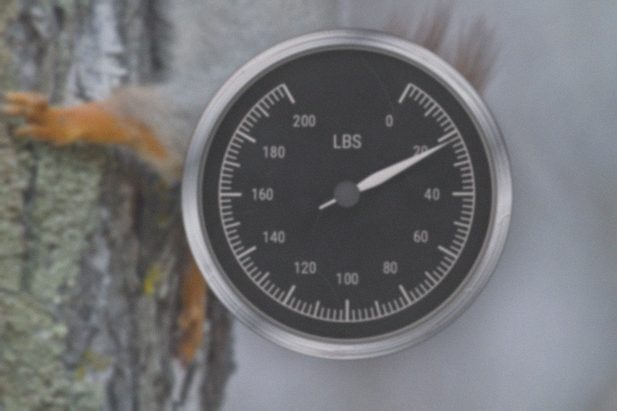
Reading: 22 lb
